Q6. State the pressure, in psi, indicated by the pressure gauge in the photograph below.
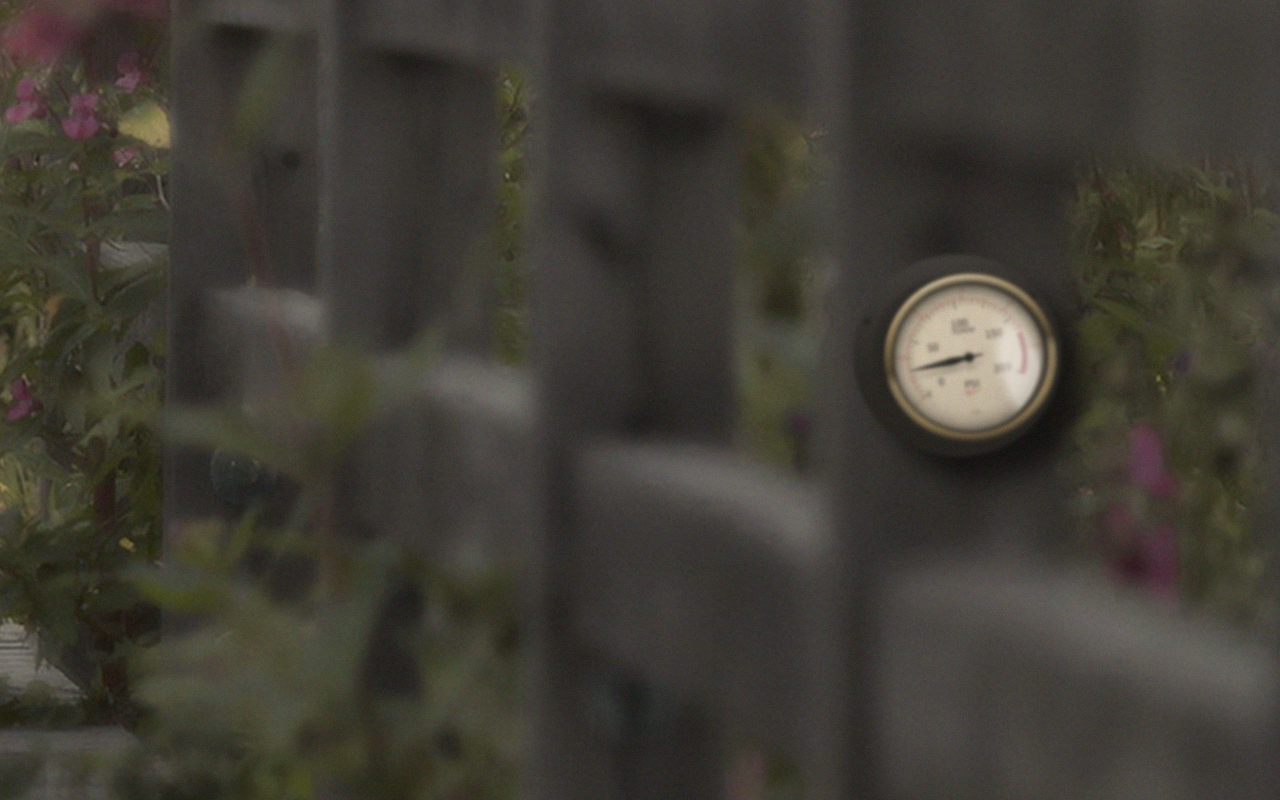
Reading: 25 psi
